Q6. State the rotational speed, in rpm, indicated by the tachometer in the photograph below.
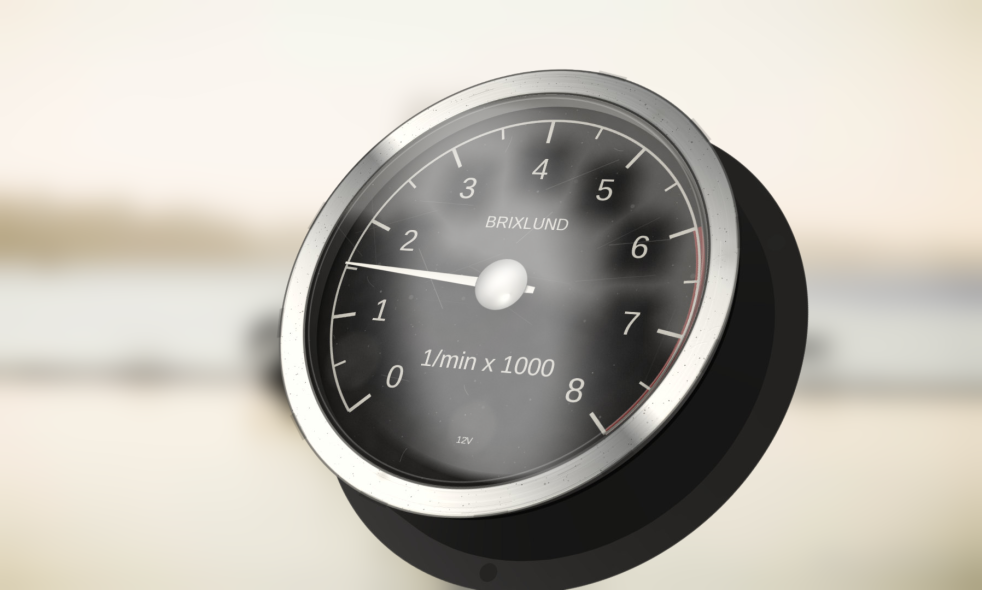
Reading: 1500 rpm
